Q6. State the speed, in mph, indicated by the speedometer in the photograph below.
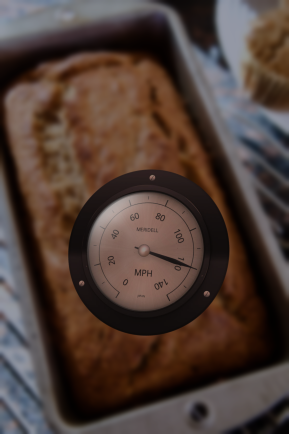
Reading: 120 mph
